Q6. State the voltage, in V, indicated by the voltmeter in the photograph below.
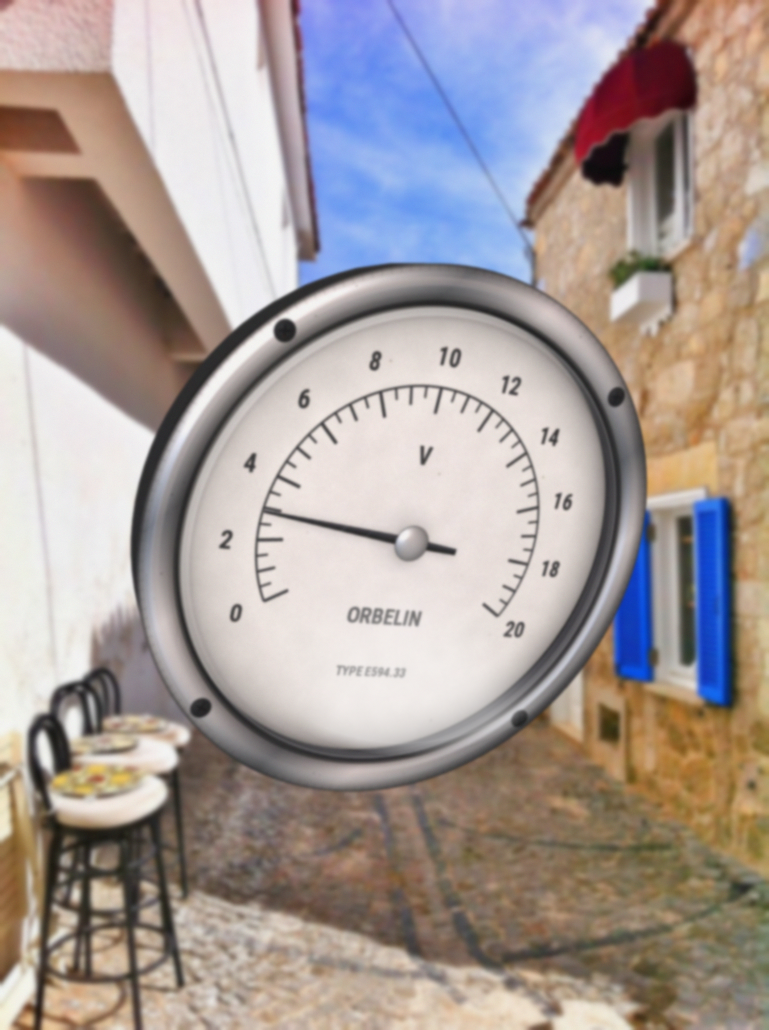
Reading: 3 V
